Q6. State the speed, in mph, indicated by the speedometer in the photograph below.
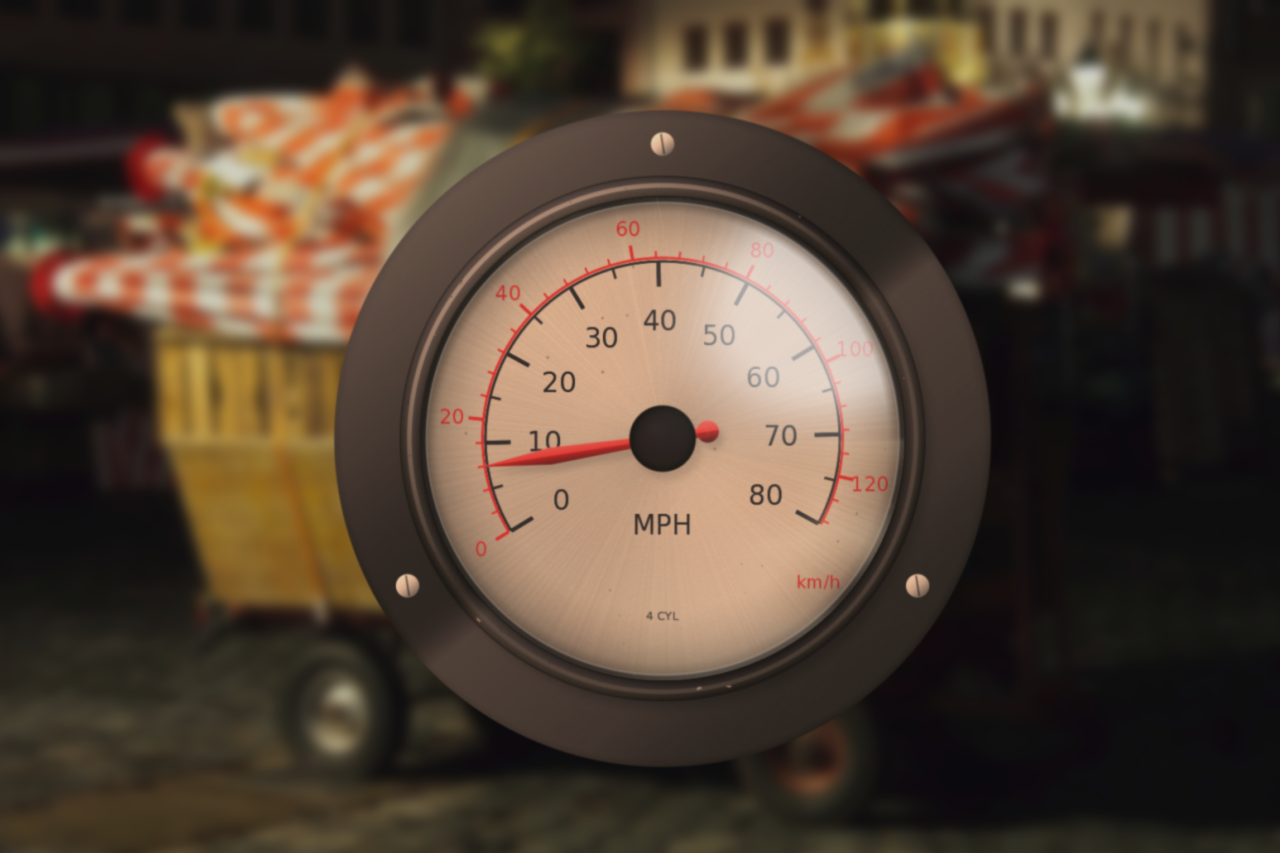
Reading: 7.5 mph
